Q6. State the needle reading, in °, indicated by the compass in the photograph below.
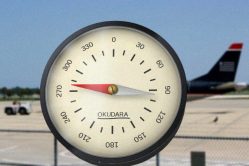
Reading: 277.5 °
